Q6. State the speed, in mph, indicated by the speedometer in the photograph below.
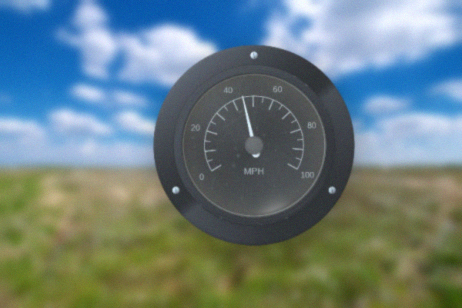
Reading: 45 mph
